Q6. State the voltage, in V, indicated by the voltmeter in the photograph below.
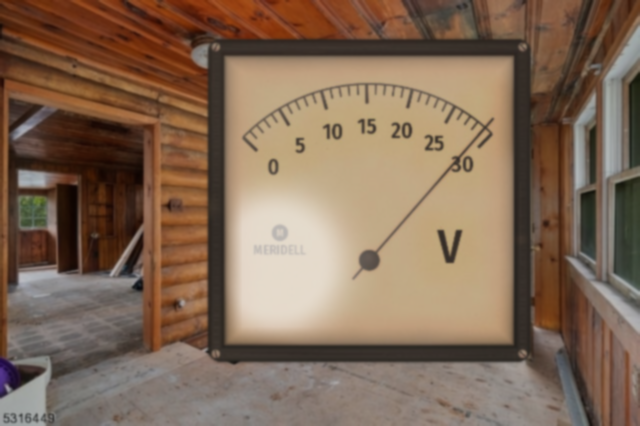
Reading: 29 V
